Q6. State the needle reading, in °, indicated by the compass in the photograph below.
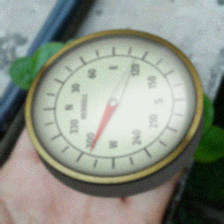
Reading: 292.5 °
